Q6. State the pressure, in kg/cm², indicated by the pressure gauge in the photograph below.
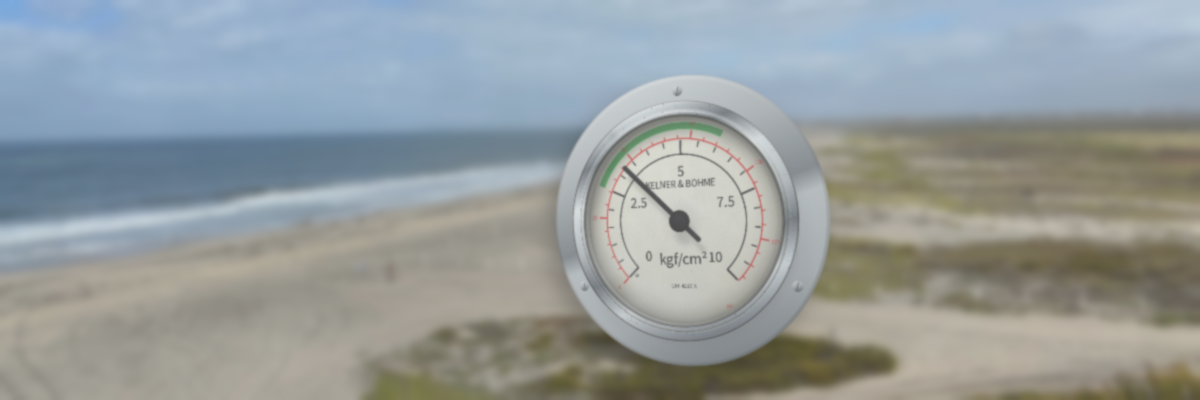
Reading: 3.25 kg/cm²
